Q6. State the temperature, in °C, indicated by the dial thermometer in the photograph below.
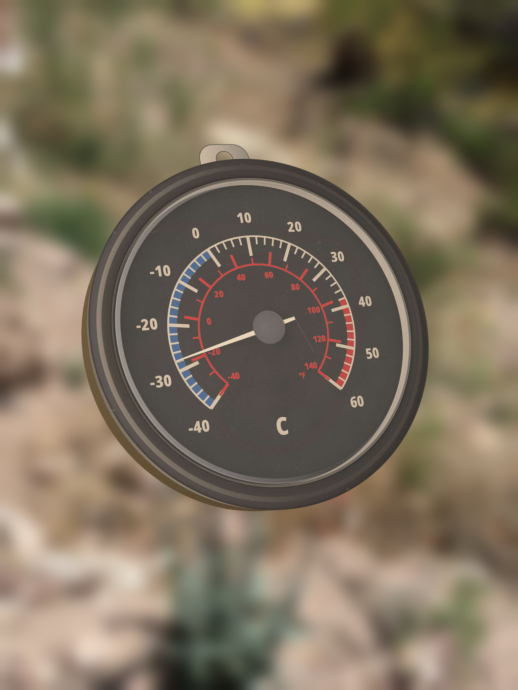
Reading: -28 °C
